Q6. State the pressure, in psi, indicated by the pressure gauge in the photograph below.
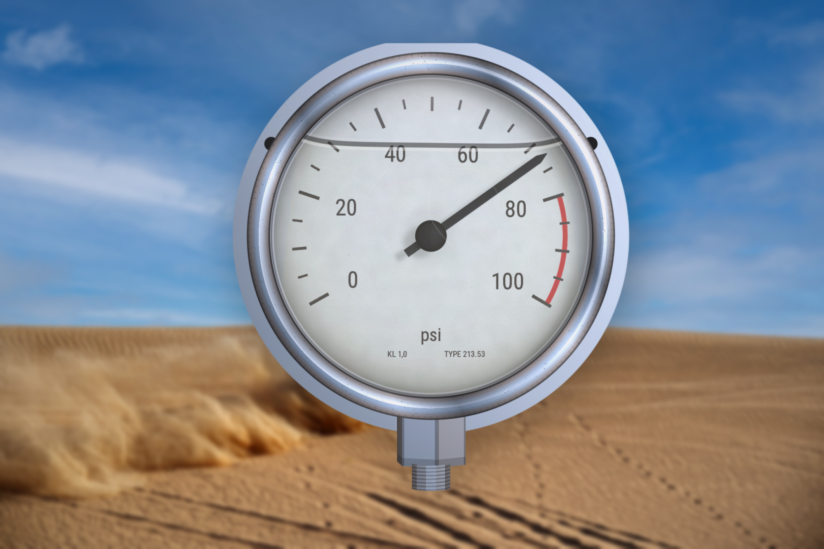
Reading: 72.5 psi
